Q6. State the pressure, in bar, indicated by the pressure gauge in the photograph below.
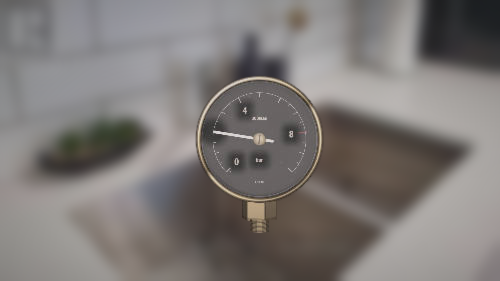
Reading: 2 bar
